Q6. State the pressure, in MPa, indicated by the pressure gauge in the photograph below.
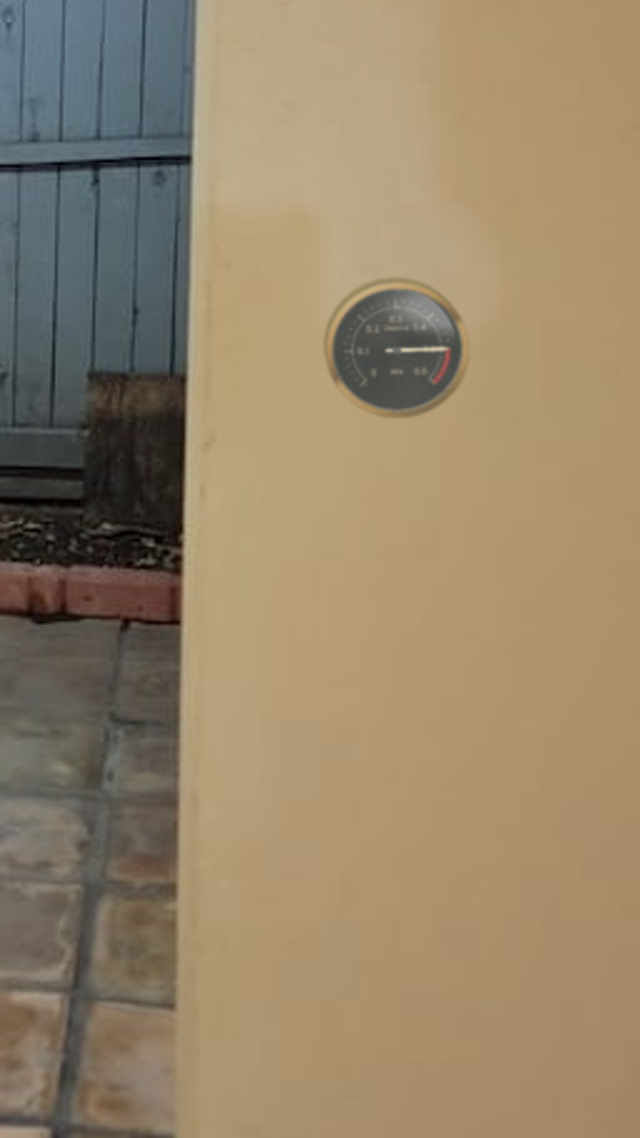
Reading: 0.5 MPa
